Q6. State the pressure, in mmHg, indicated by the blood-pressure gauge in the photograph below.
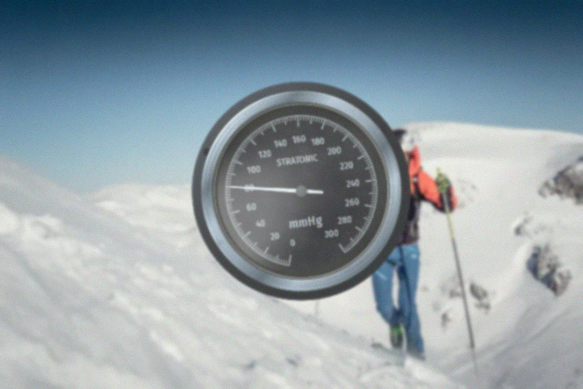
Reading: 80 mmHg
